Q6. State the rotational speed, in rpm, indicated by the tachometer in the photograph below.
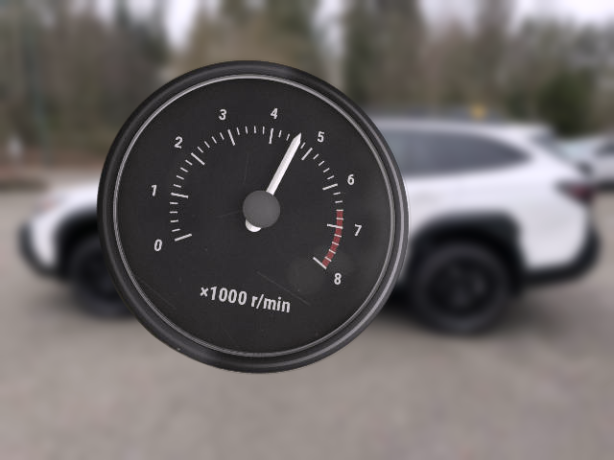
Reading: 4600 rpm
